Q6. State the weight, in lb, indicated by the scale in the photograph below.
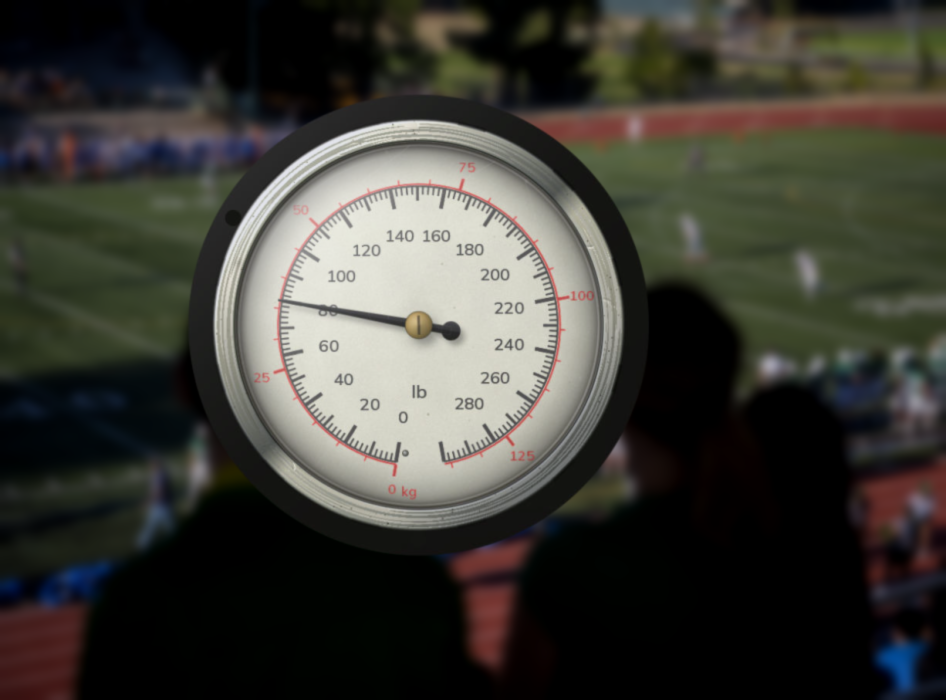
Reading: 80 lb
